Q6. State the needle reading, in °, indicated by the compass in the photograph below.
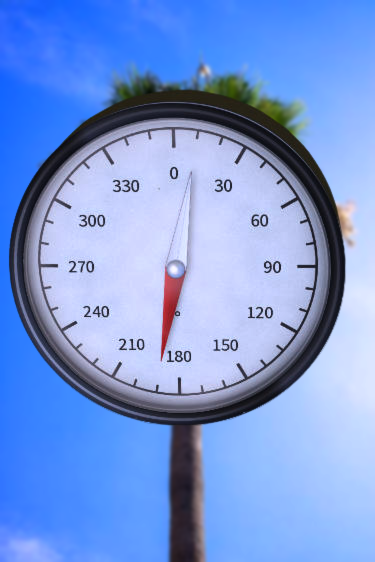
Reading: 190 °
